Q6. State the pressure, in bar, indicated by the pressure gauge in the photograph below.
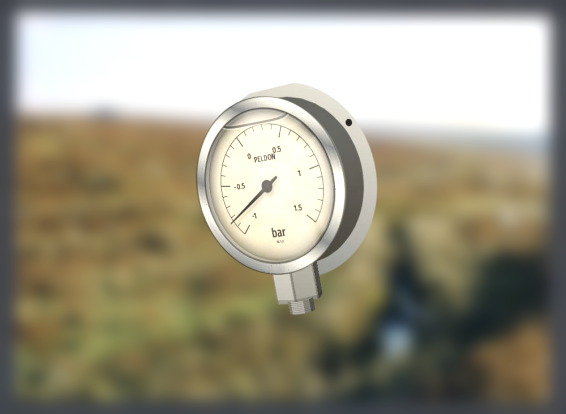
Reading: -0.85 bar
